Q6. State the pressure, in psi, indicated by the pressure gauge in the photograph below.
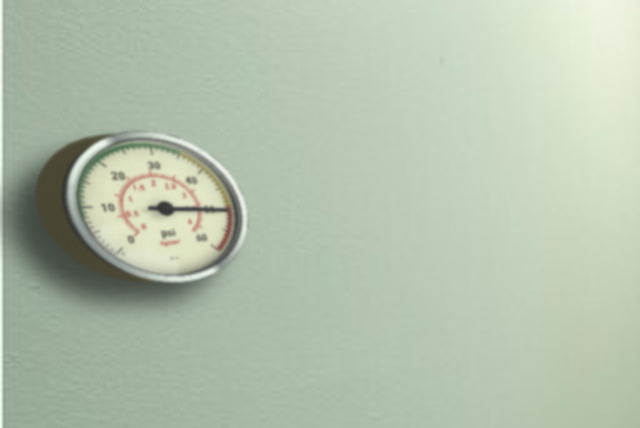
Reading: 50 psi
